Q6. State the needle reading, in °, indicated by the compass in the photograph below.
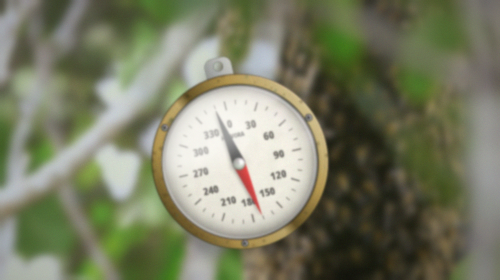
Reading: 170 °
